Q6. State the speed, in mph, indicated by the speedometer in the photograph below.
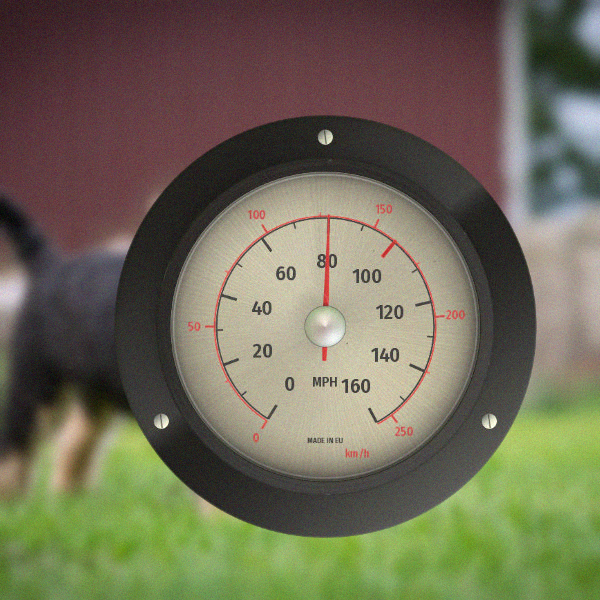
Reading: 80 mph
